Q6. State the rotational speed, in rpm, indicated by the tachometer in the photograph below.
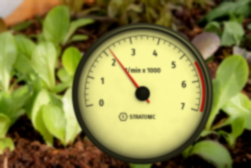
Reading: 2200 rpm
